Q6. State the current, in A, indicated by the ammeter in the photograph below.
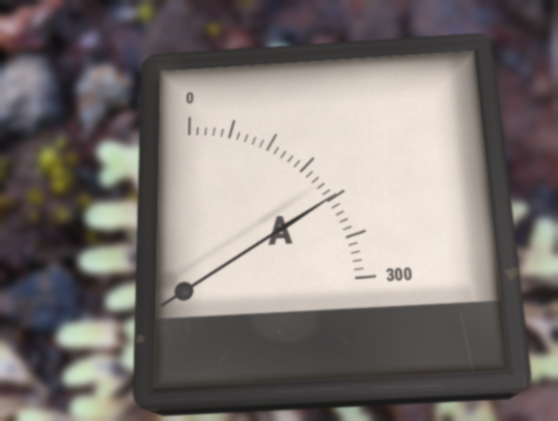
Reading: 200 A
